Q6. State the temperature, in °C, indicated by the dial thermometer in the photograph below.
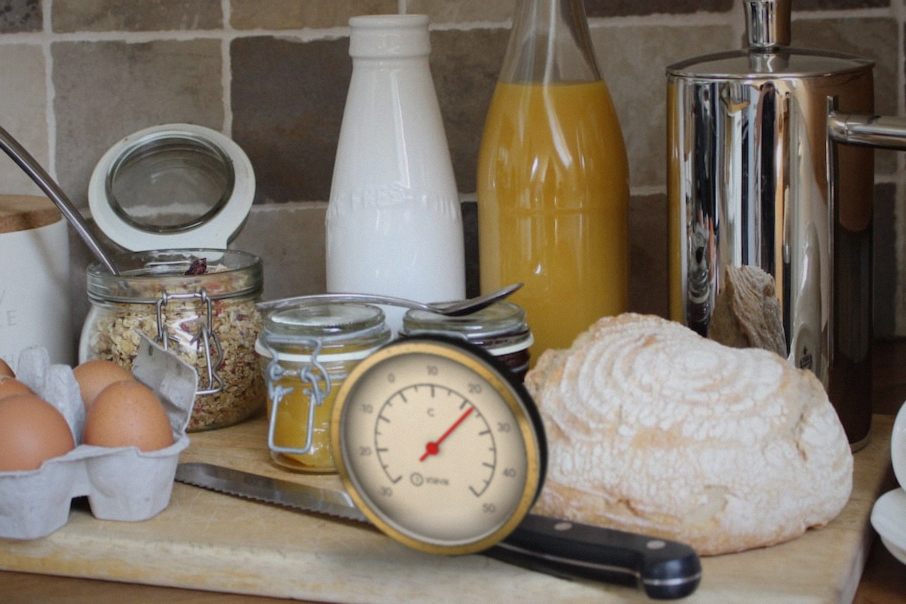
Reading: 22.5 °C
